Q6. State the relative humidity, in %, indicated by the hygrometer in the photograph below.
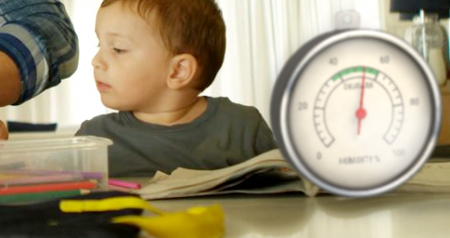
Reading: 52 %
